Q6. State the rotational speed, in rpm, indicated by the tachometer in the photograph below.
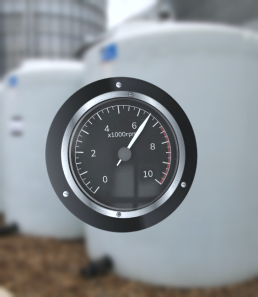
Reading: 6500 rpm
